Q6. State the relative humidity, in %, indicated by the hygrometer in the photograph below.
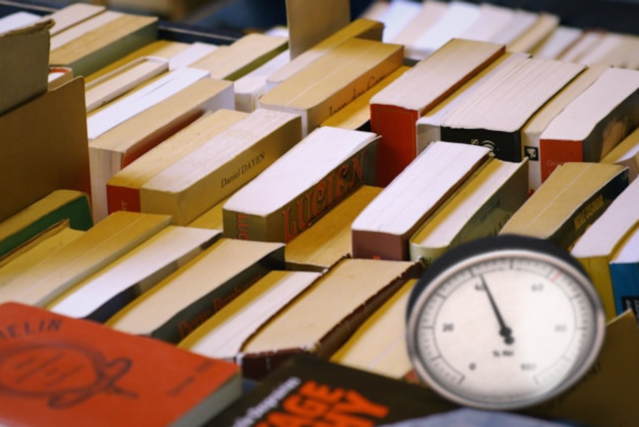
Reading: 42 %
